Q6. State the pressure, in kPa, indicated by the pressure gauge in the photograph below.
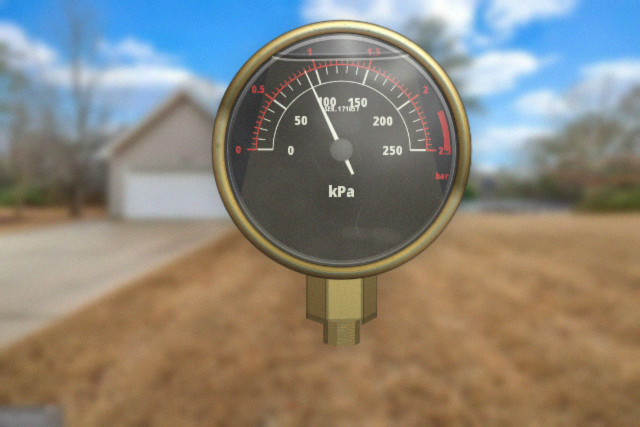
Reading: 90 kPa
